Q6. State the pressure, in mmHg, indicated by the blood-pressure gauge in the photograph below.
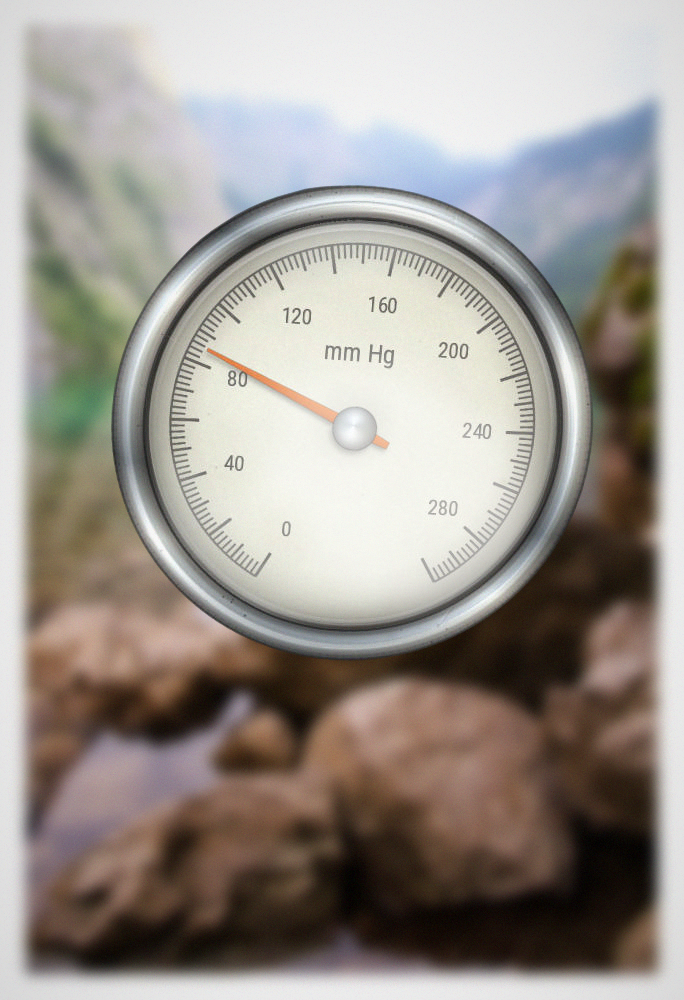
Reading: 86 mmHg
